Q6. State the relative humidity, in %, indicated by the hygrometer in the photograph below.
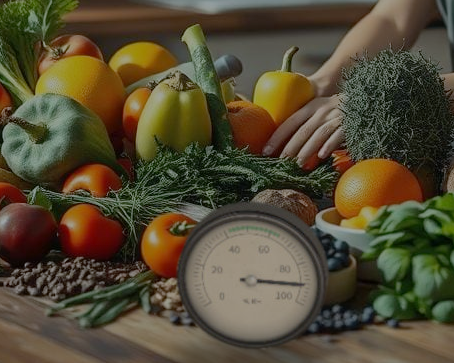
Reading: 90 %
